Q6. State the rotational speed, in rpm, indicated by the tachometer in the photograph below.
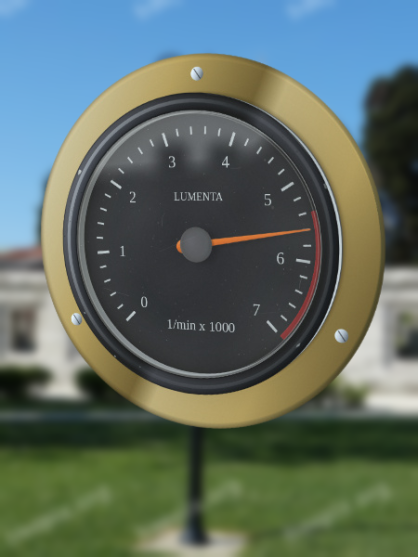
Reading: 5600 rpm
